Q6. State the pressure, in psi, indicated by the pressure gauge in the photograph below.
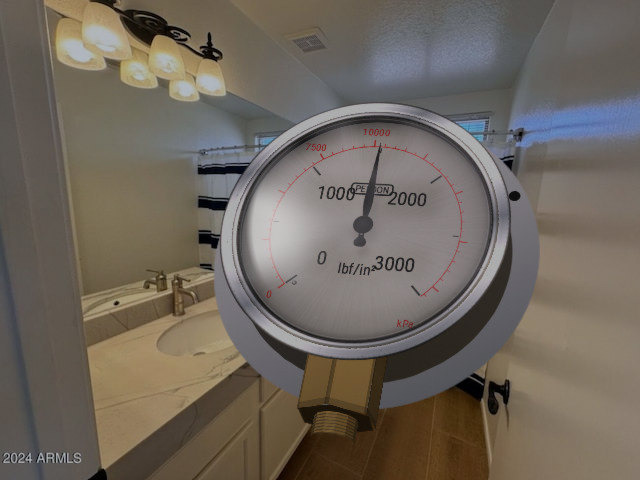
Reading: 1500 psi
